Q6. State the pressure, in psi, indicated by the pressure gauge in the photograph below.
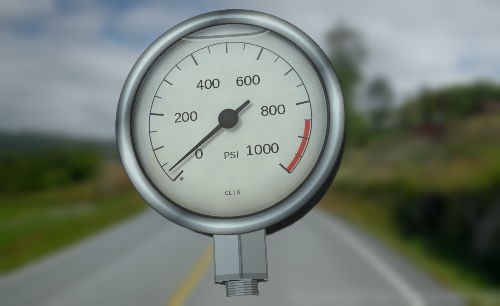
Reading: 25 psi
